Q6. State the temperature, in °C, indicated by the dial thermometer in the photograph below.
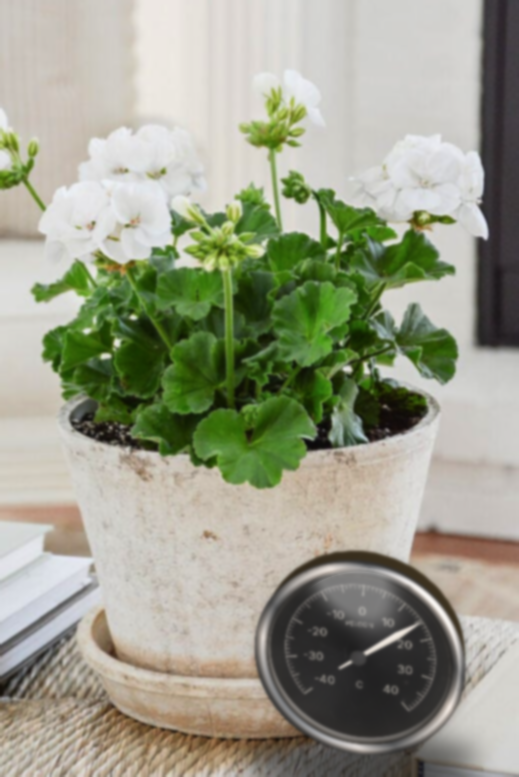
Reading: 15 °C
